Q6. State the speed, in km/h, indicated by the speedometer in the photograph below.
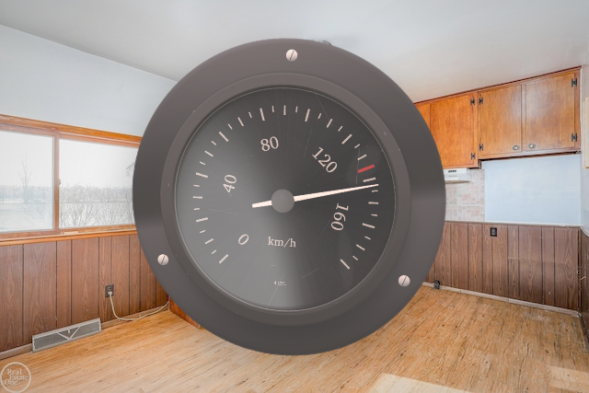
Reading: 142.5 km/h
